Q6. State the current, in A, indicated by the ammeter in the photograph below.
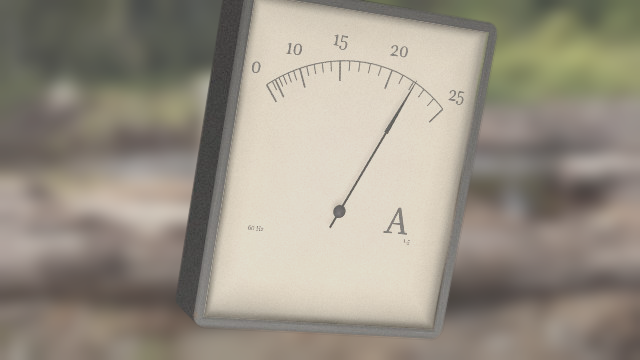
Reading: 22 A
